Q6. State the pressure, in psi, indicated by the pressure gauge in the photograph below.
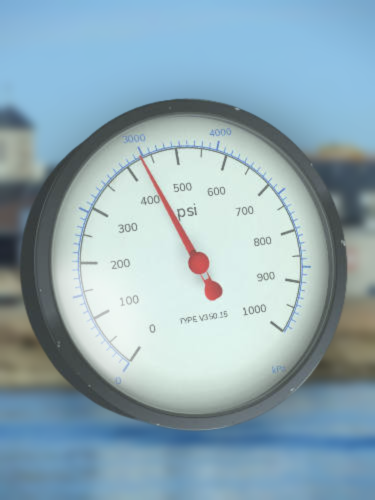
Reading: 425 psi
